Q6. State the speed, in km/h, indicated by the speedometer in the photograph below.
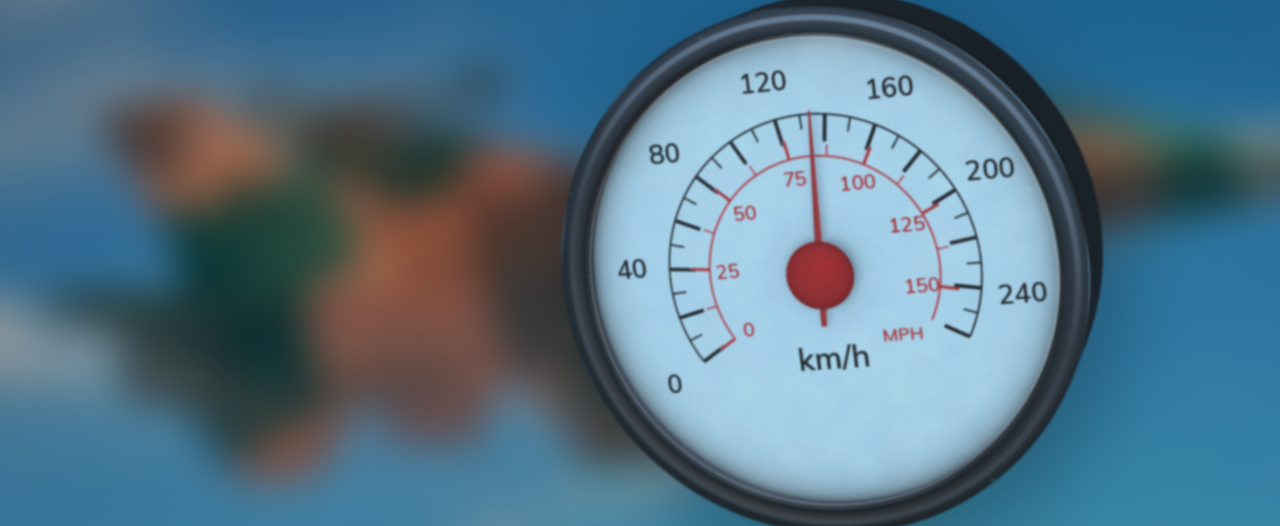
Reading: 135 km/h
